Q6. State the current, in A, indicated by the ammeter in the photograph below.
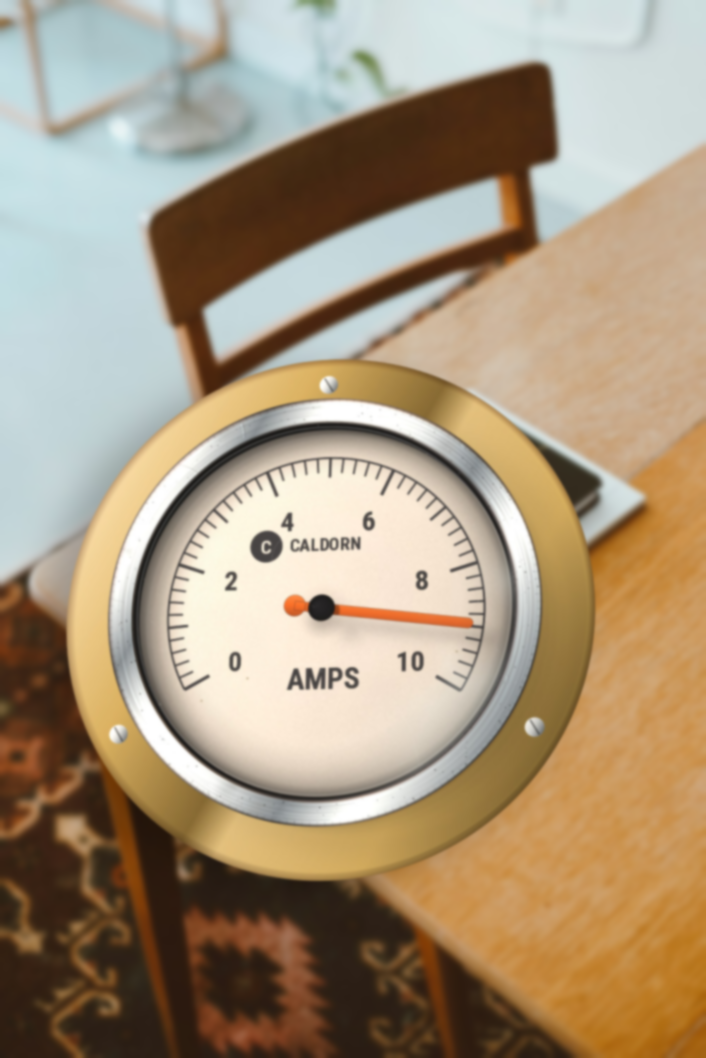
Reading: 9 A
